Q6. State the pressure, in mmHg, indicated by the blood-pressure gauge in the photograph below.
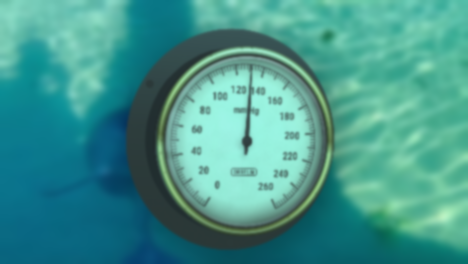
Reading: 130 mmHg
